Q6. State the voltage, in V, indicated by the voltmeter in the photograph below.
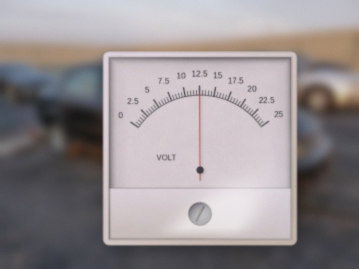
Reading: 12.5 V
